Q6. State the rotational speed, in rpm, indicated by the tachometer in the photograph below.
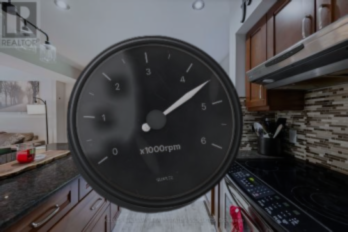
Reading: 4500 rpm
